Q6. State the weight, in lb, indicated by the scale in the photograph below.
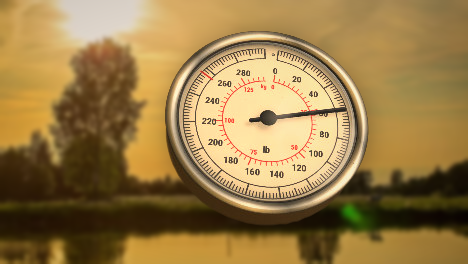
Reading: 60 lb
